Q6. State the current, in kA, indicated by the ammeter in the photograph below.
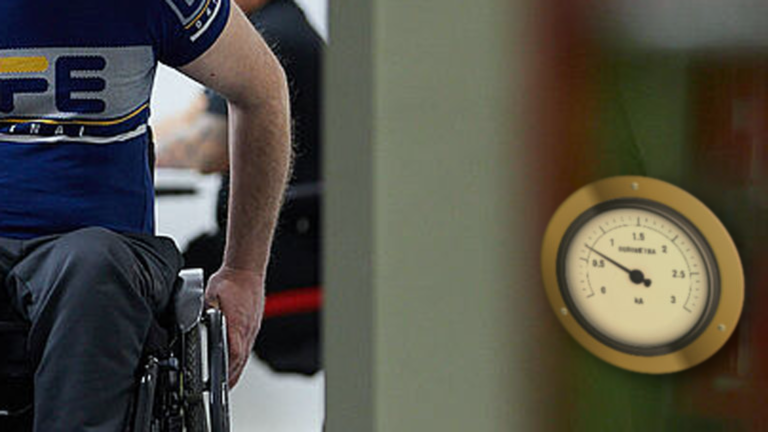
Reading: 0.7 kA
